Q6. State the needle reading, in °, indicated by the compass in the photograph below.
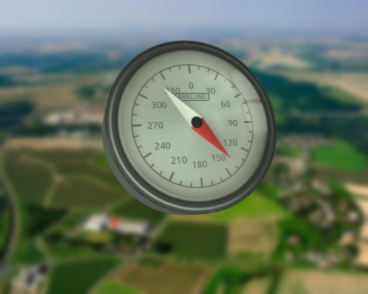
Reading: 140 °
